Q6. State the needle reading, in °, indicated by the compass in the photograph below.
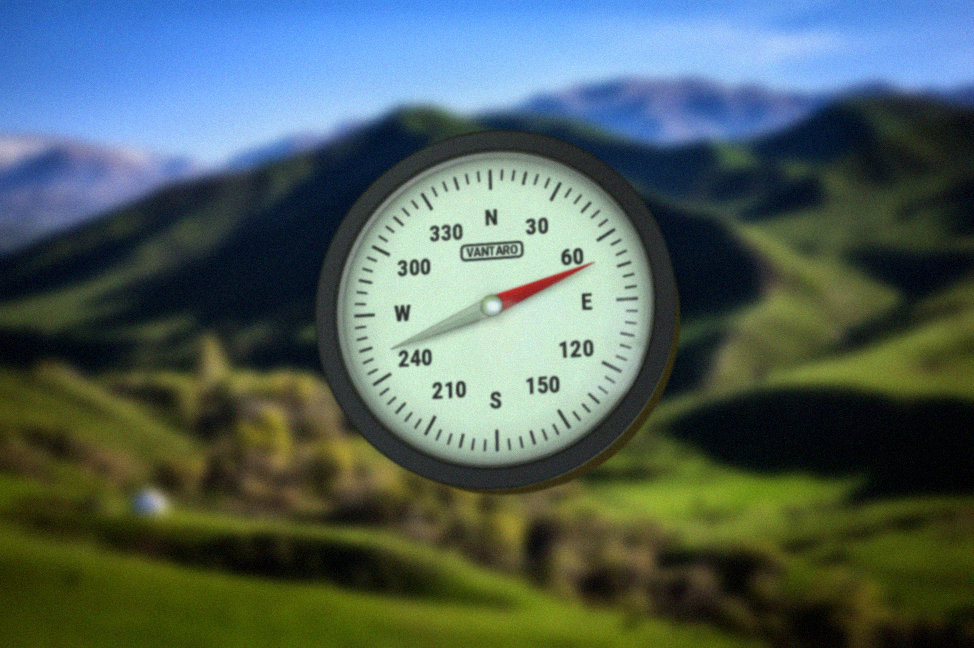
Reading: 70 °
